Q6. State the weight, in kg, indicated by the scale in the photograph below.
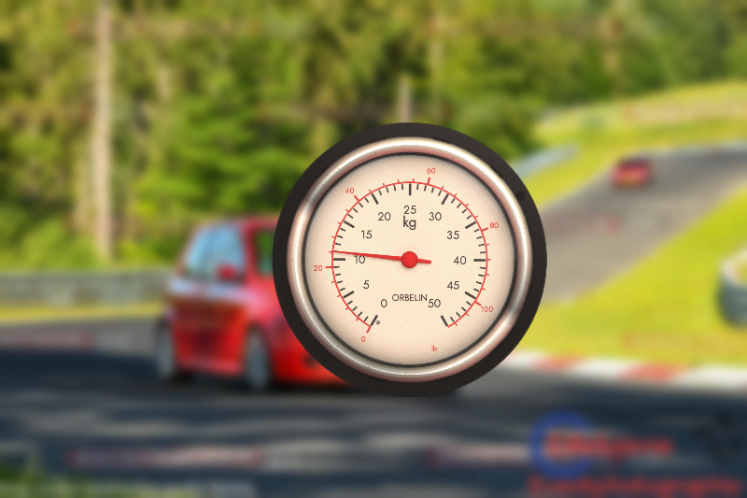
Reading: 11 kg
